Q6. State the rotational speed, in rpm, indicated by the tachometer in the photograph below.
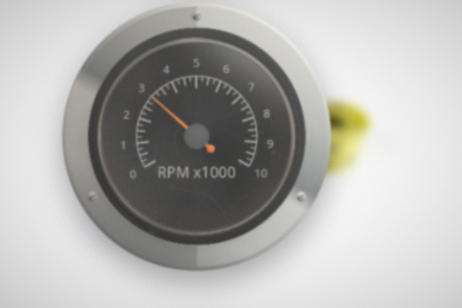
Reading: 3000 rpm
